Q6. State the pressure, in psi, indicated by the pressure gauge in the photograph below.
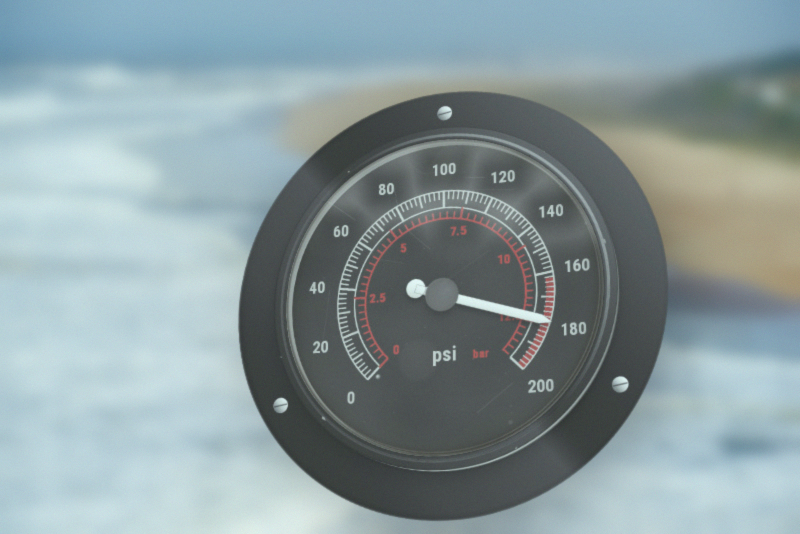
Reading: 180 psi
